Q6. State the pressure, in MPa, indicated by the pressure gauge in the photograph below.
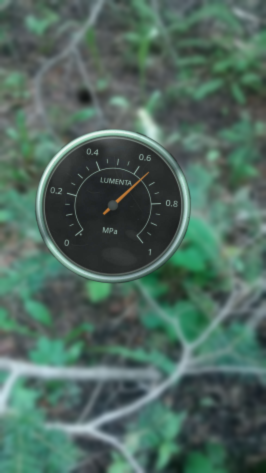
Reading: 0.65 MPa
